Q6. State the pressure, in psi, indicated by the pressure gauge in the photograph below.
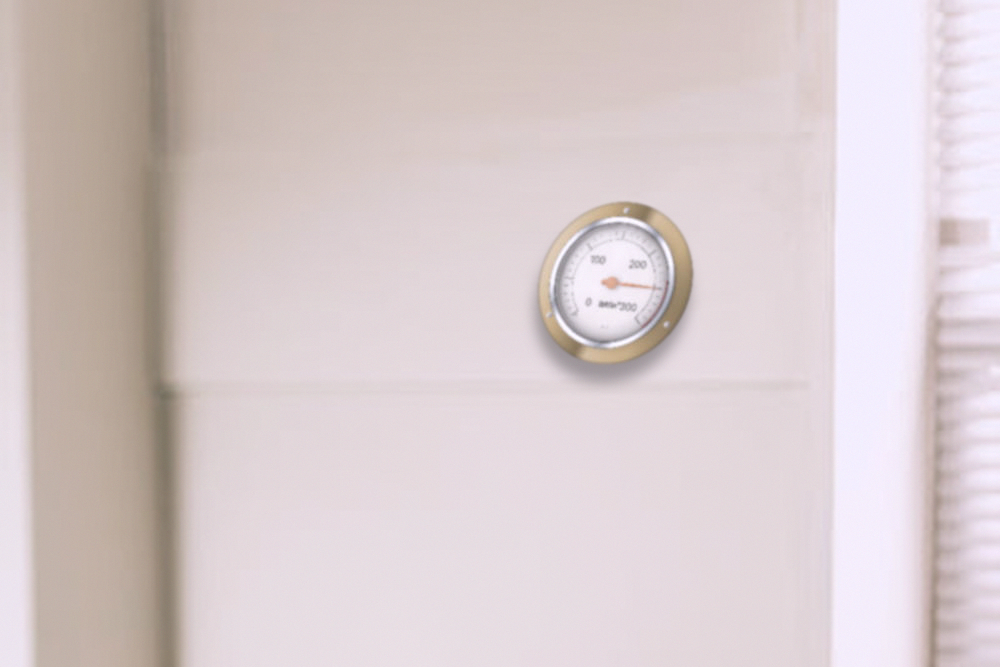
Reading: 250 psi
